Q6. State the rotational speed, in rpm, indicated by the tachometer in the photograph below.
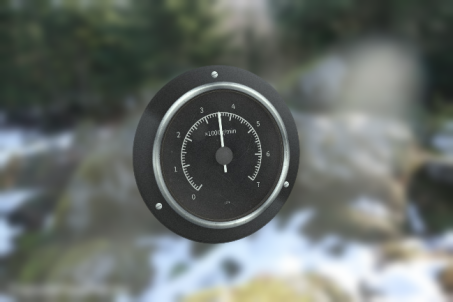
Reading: 3500 rpm
